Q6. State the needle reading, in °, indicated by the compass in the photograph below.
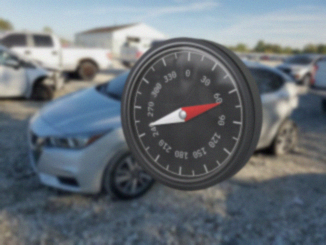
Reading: 67.5 °
